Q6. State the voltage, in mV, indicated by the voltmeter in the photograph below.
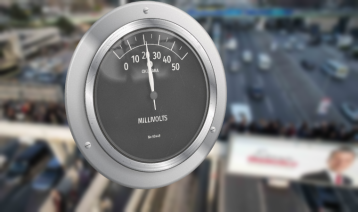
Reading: 20 mV
